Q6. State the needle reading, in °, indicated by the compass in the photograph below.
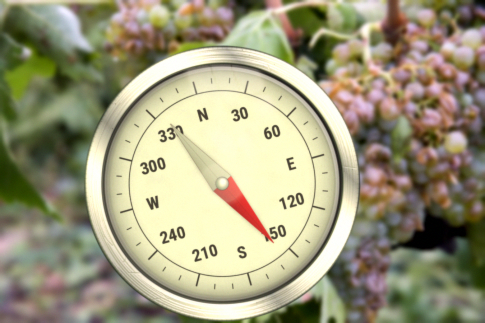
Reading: 155 °
